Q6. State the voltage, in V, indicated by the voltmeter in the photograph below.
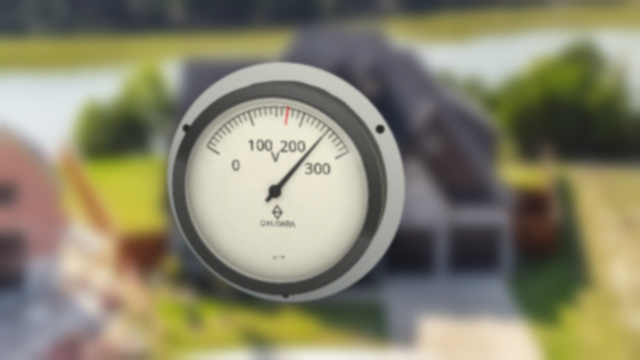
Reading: 250 V
